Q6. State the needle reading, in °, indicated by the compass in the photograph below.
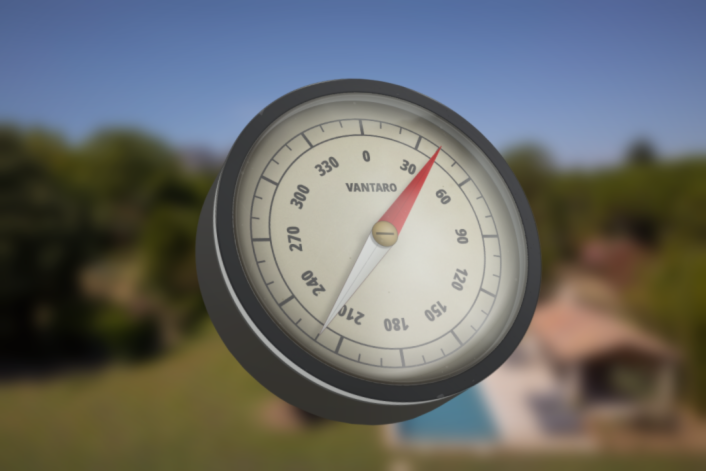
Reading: 40 °
